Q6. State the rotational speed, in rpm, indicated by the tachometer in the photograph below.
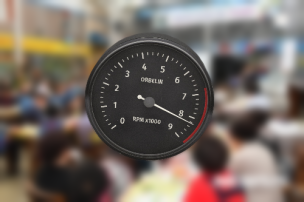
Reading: 8200 rpm
